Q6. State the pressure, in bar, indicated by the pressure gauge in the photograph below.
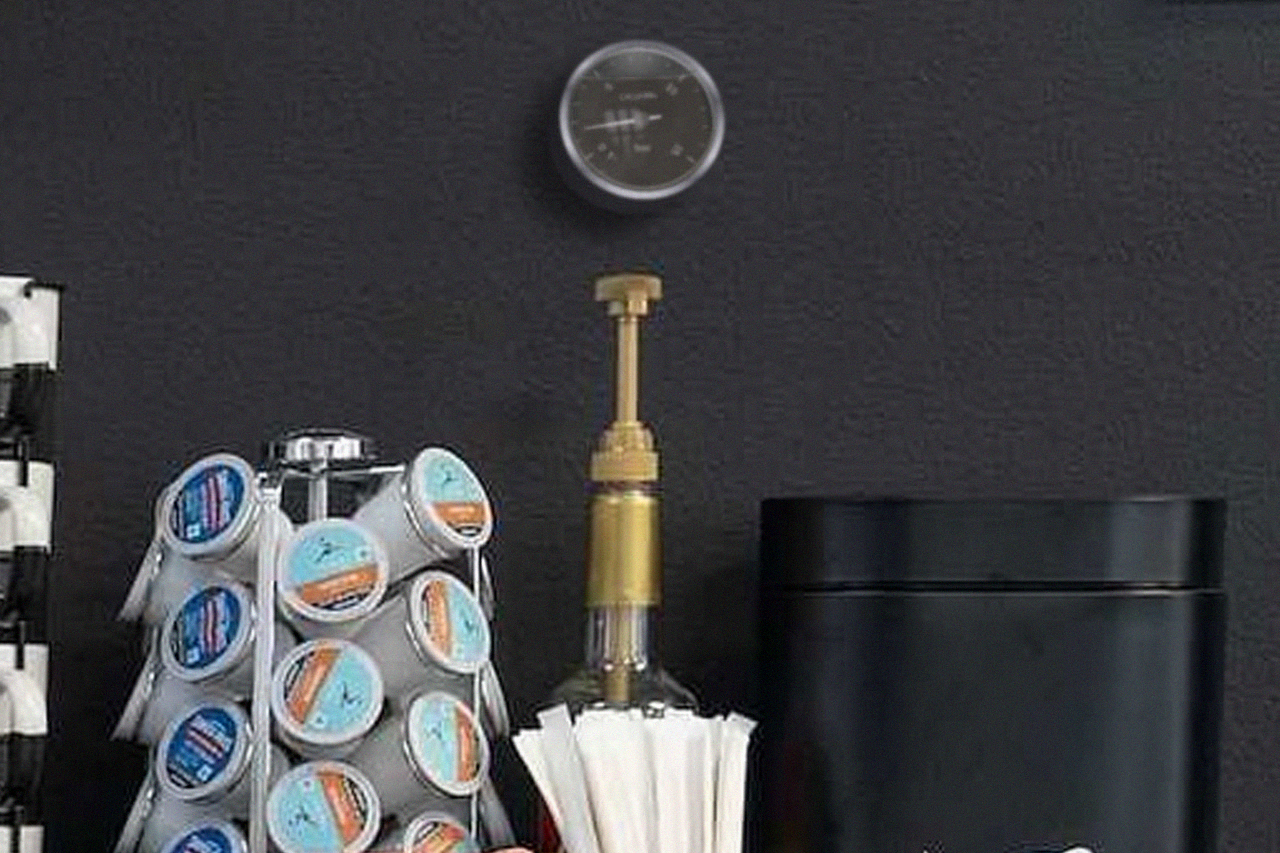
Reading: 1.5 bar
